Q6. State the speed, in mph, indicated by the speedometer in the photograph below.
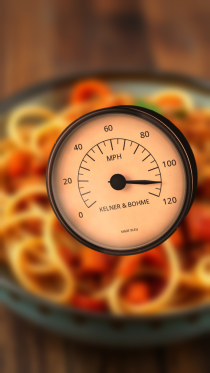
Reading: 110 mph
